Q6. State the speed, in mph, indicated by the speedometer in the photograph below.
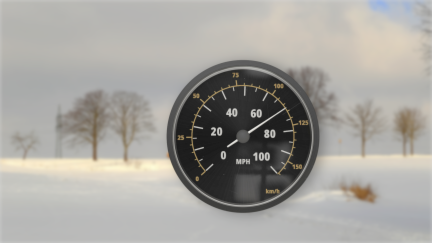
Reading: 70 mph
